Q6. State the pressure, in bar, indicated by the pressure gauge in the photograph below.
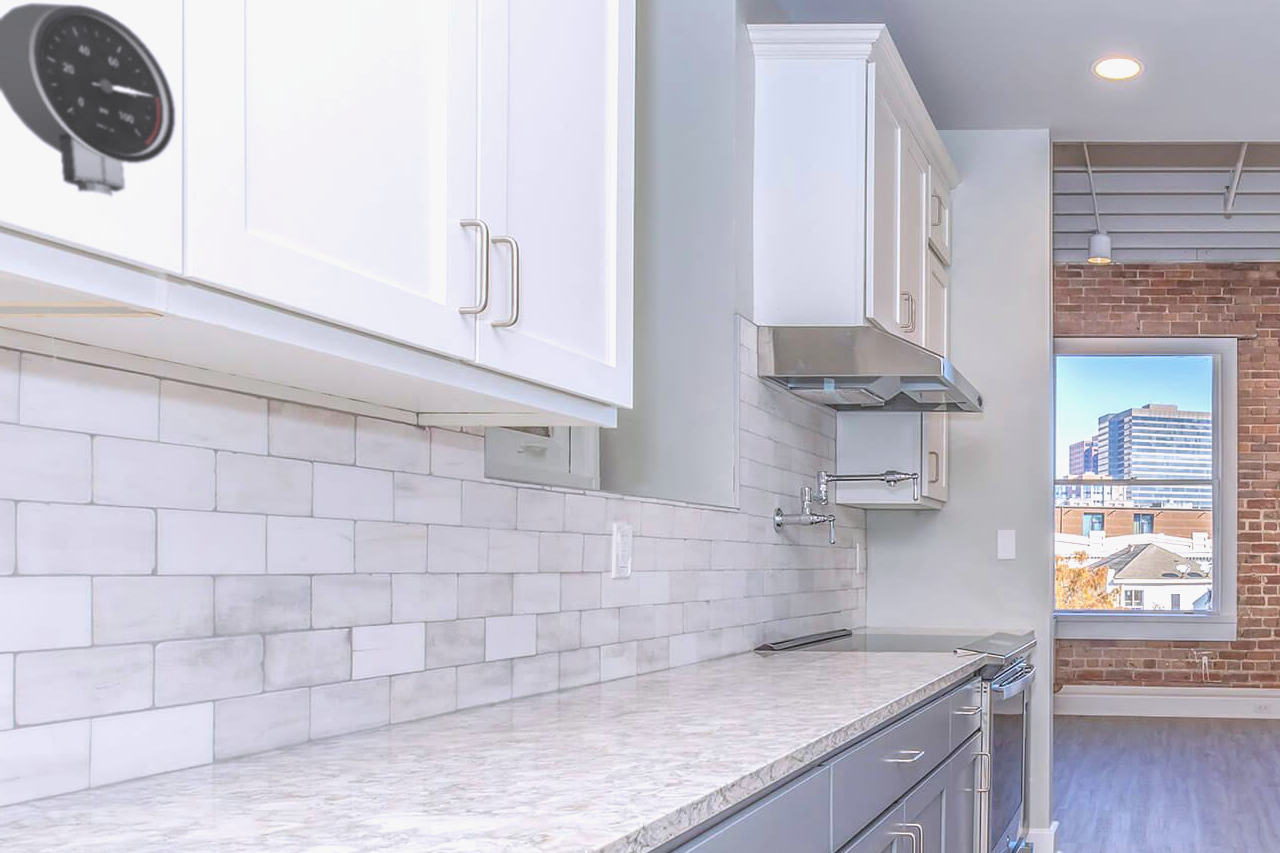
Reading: 80 bar
